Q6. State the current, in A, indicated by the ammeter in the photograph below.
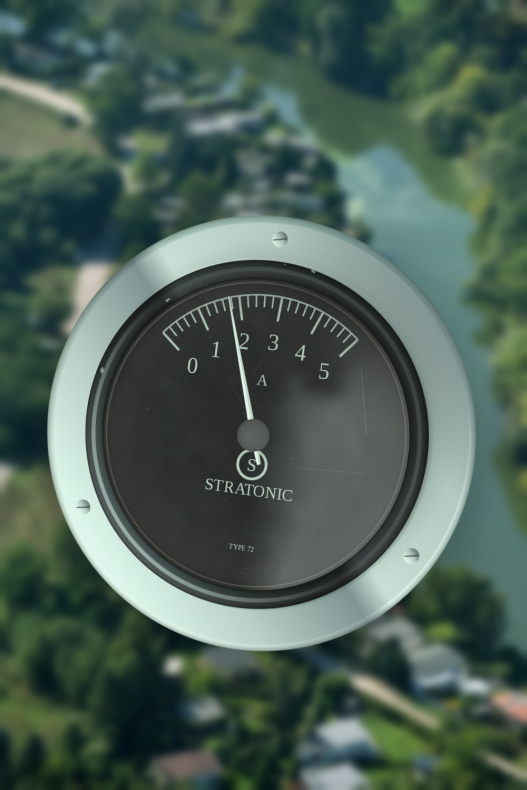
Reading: 1.8 A
